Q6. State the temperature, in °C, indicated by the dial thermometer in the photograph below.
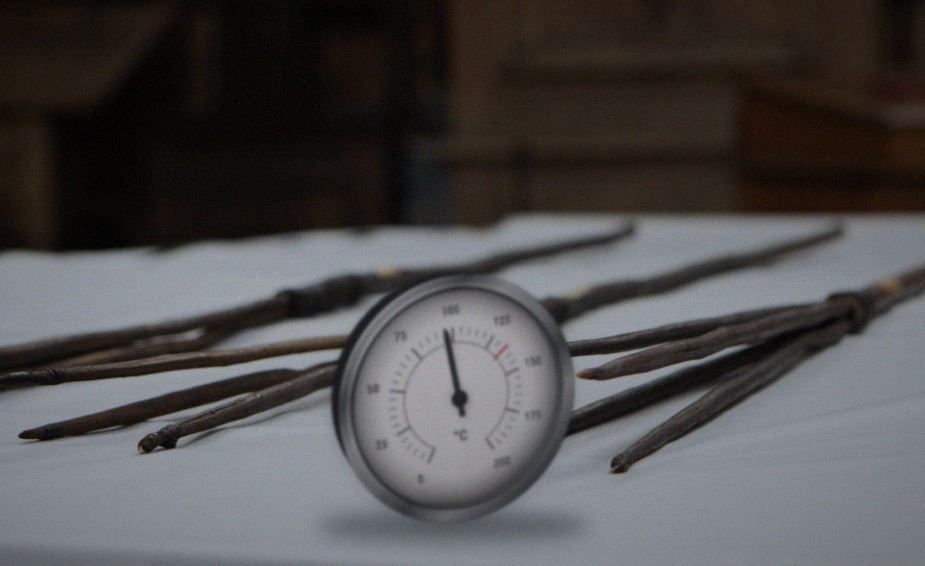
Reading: 95 °C
